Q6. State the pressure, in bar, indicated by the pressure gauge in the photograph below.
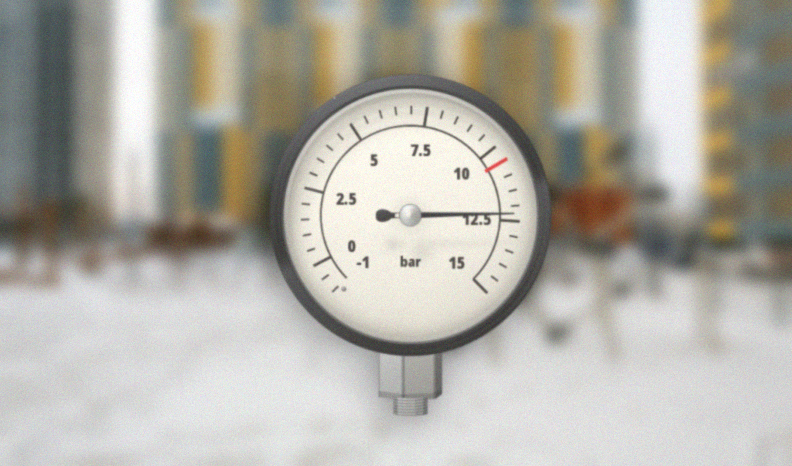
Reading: 12.25 bar
